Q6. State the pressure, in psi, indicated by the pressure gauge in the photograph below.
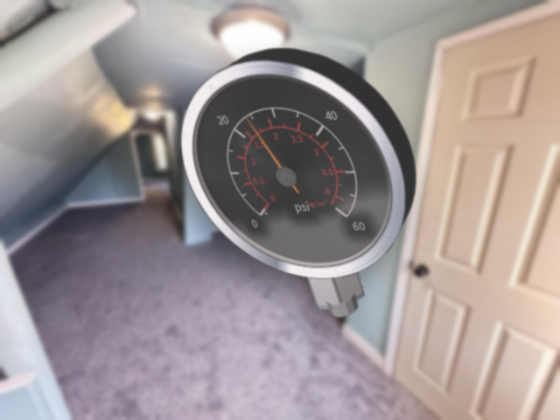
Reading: 25 psi
